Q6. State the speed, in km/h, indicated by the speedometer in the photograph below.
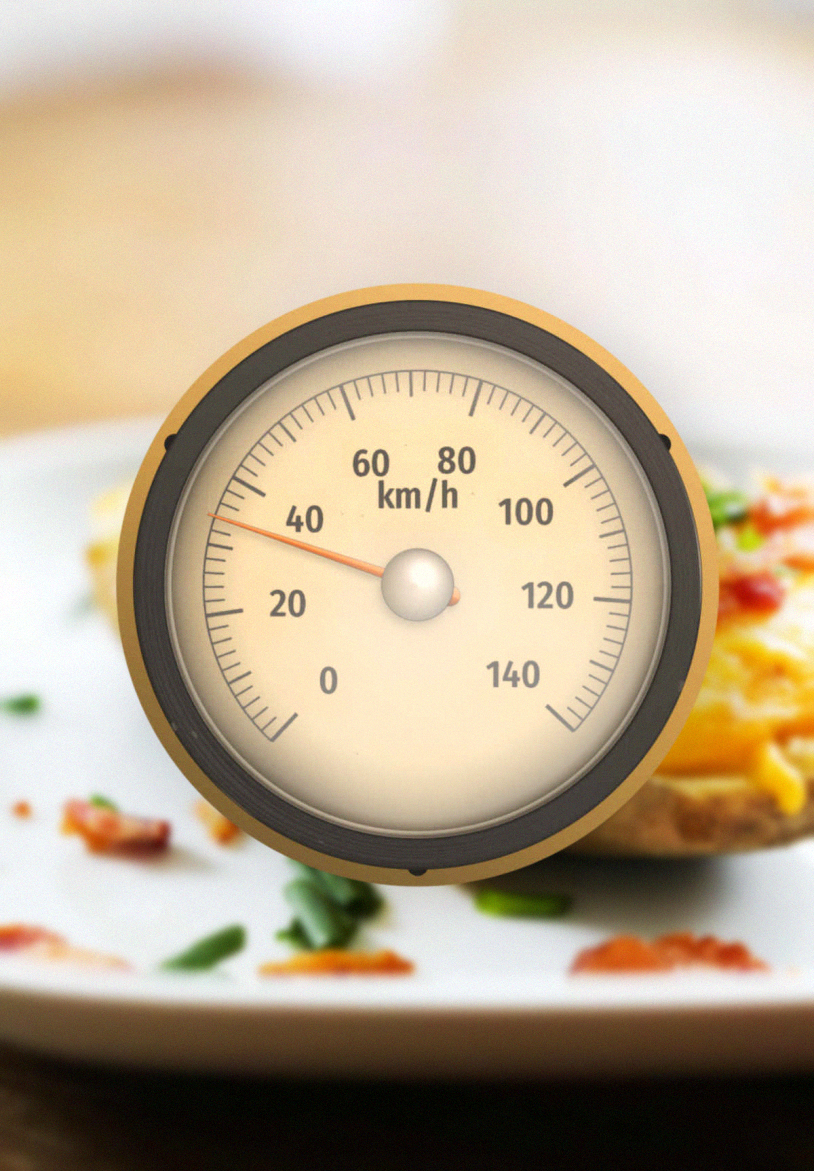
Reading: 34 km/h
